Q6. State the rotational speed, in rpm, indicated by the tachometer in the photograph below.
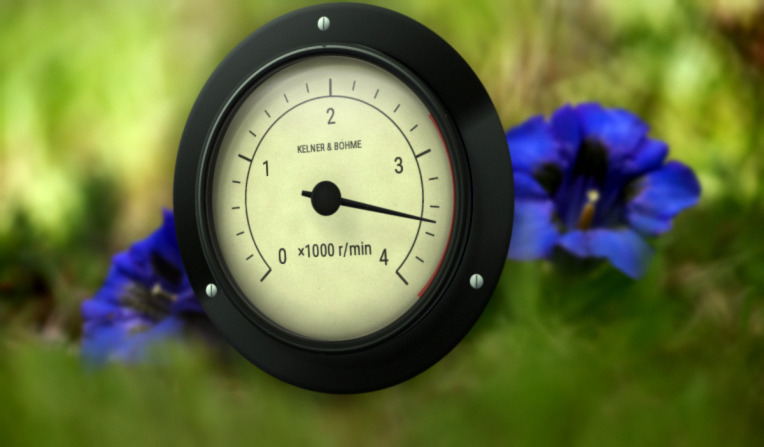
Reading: 3500 rpm
